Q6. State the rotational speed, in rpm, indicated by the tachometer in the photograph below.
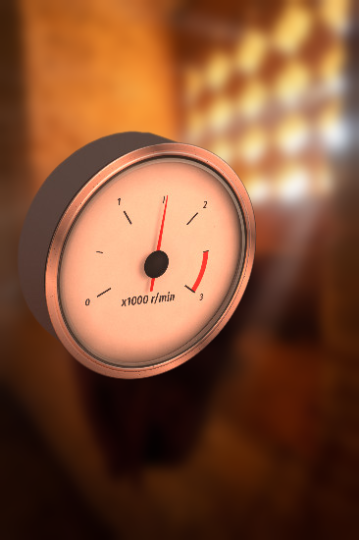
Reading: 1500 rpm
